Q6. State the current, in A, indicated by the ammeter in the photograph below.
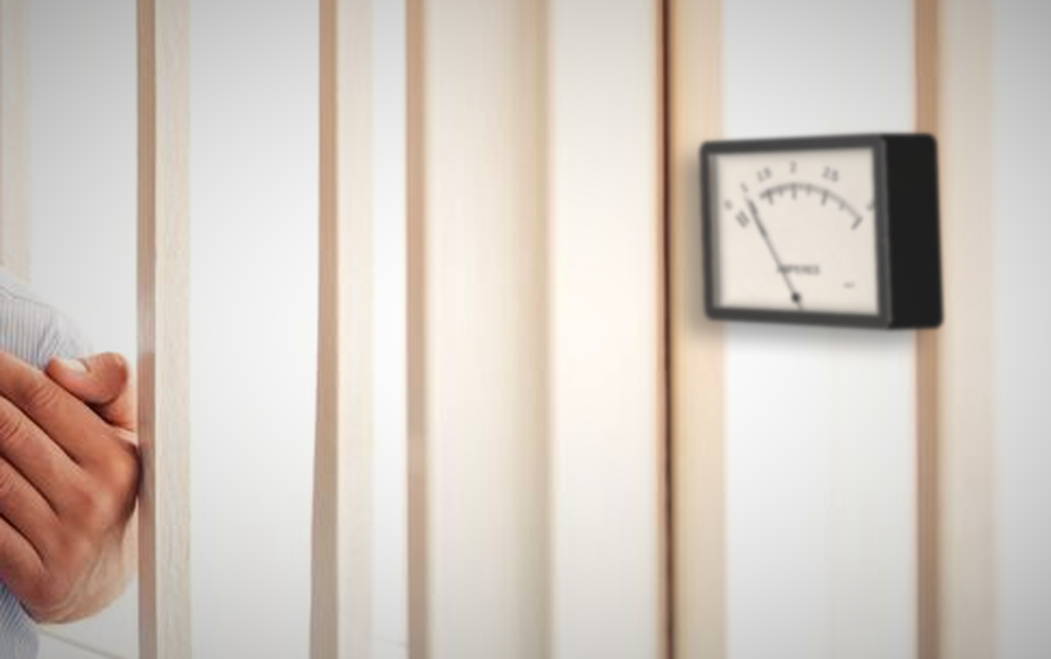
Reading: 1 A
